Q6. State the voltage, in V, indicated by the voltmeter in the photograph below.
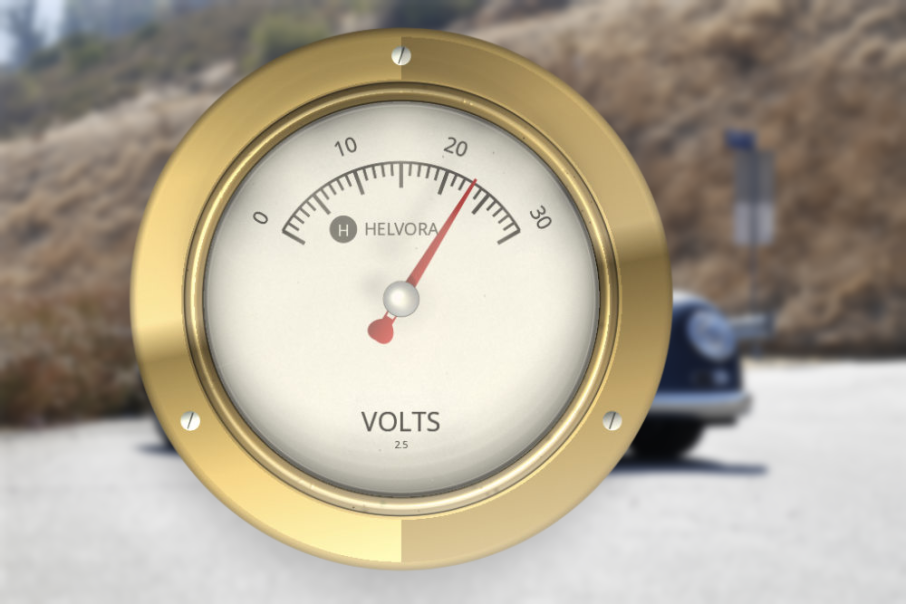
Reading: 23 V
